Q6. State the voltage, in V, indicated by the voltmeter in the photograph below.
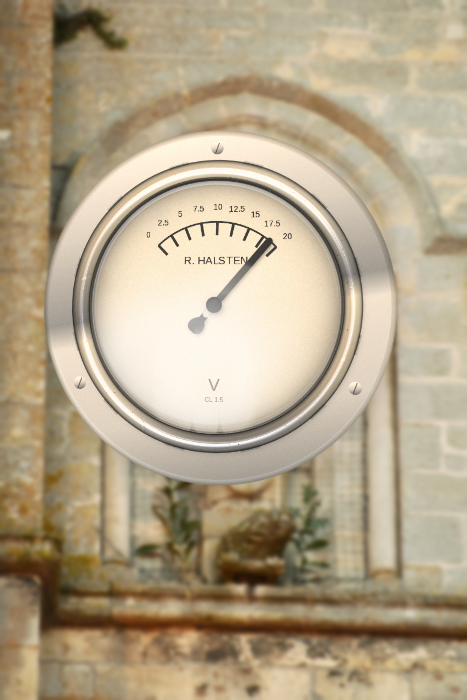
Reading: 18.75 V
